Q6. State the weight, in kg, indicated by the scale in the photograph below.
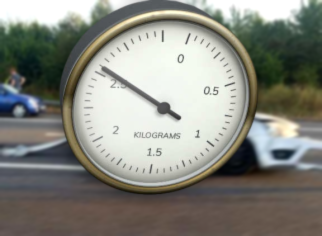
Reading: 2.55 kg
